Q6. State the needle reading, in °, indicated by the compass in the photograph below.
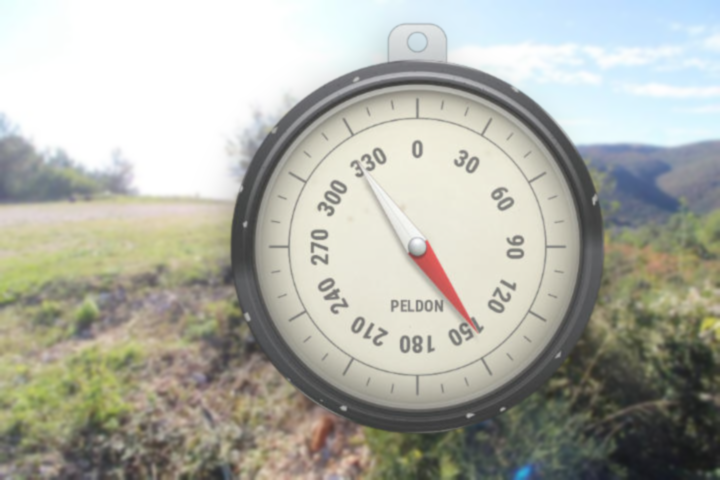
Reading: 145 °
